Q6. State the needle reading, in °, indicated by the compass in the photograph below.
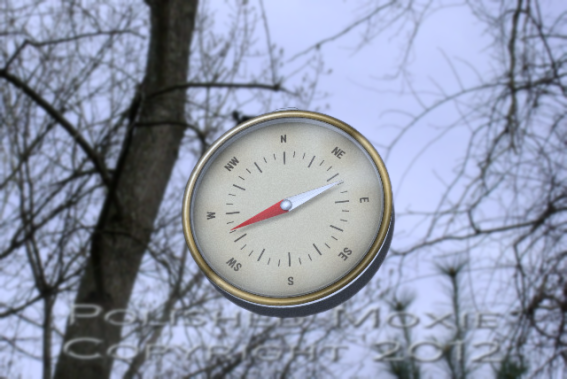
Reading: 250 °
